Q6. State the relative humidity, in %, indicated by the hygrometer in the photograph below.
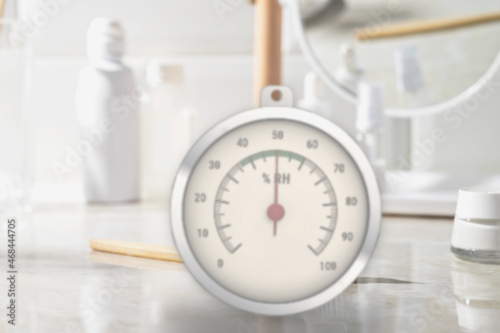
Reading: 50 %
